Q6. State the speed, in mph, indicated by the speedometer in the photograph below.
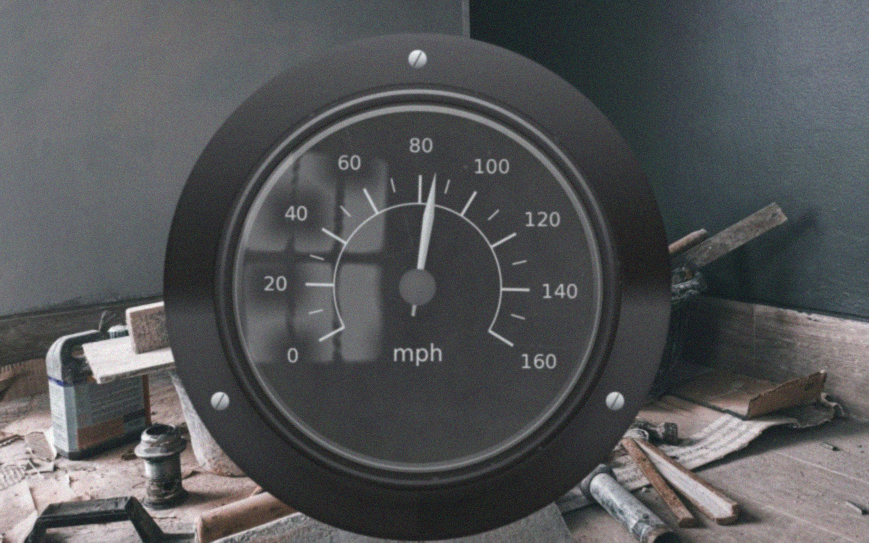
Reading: 85 mph
